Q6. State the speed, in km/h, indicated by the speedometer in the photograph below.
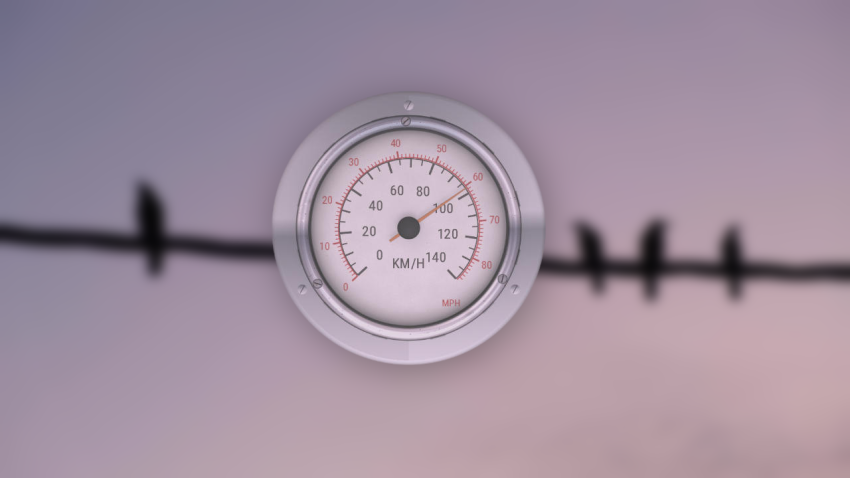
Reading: 97.5 km/h
